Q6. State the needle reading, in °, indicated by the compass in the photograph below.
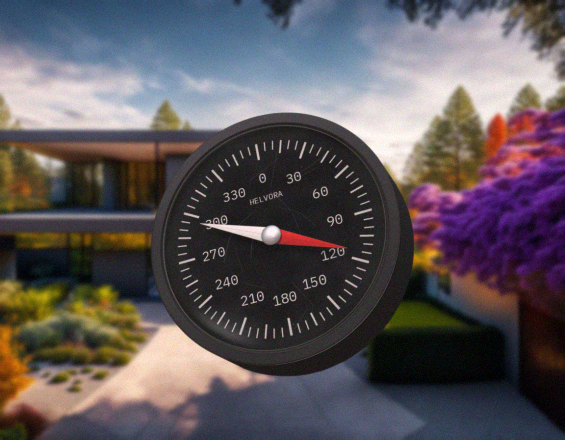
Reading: 115 °
